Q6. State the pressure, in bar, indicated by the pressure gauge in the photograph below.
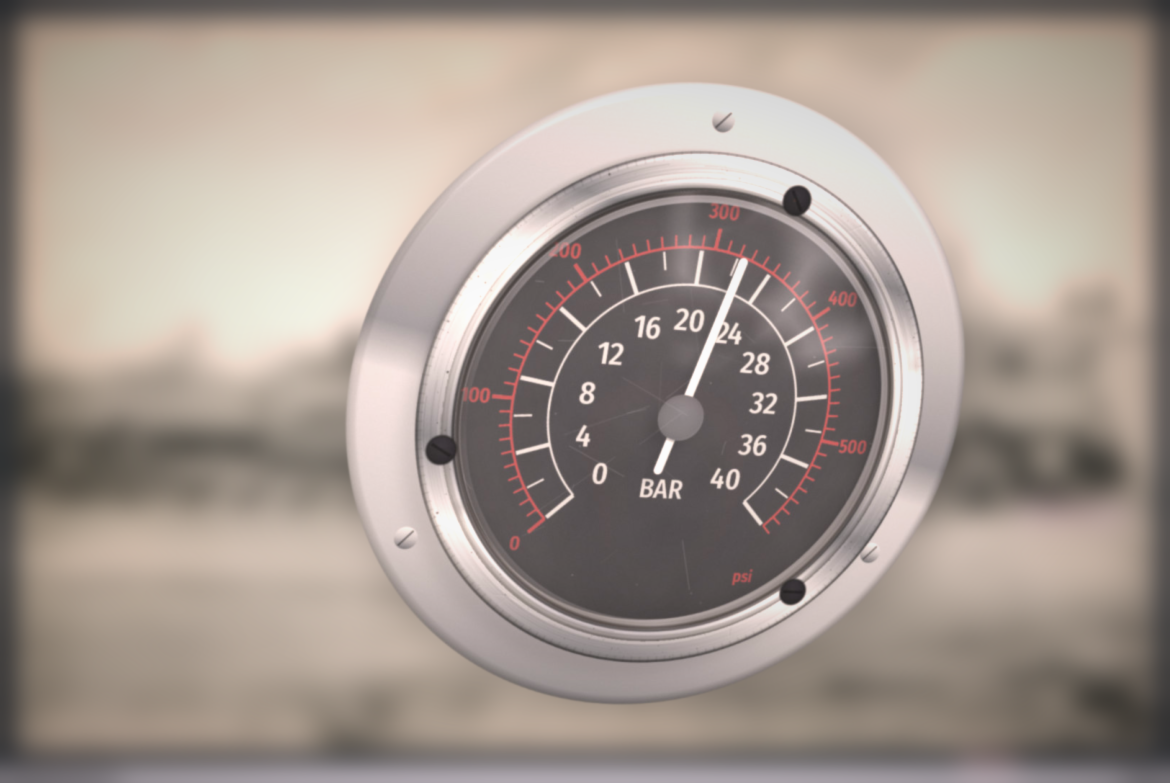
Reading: 22 bar
